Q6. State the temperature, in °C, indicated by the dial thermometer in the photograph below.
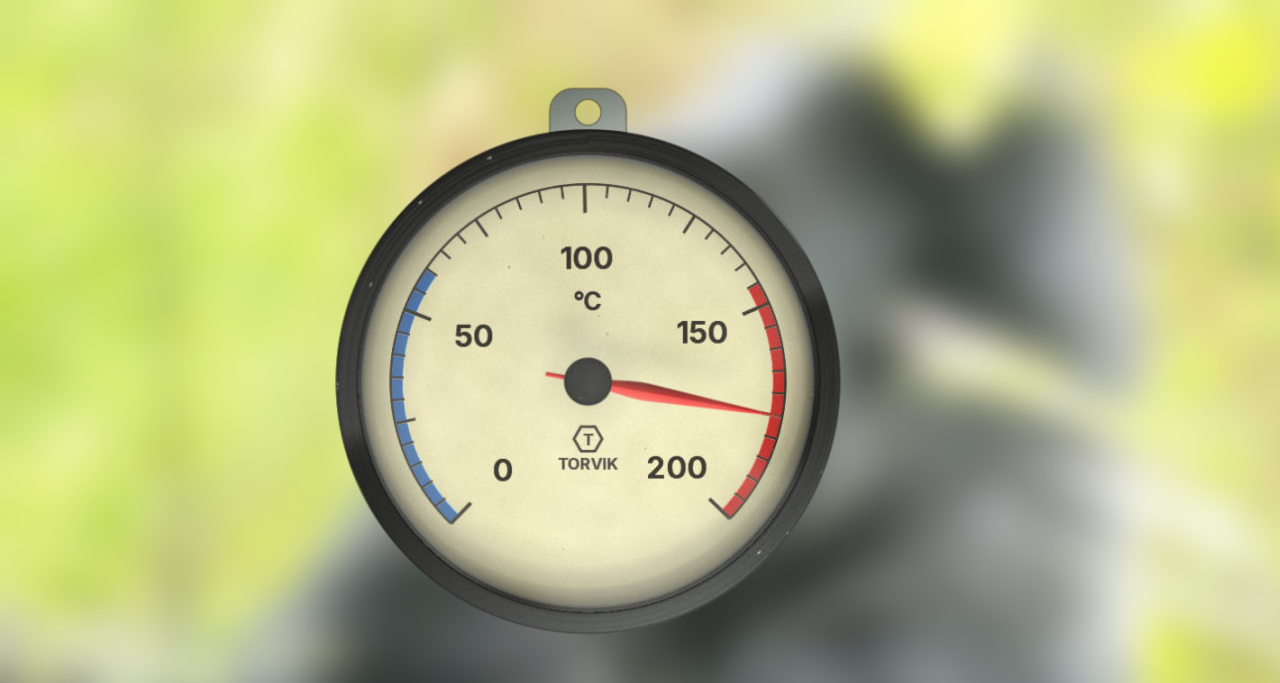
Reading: 175 °C
